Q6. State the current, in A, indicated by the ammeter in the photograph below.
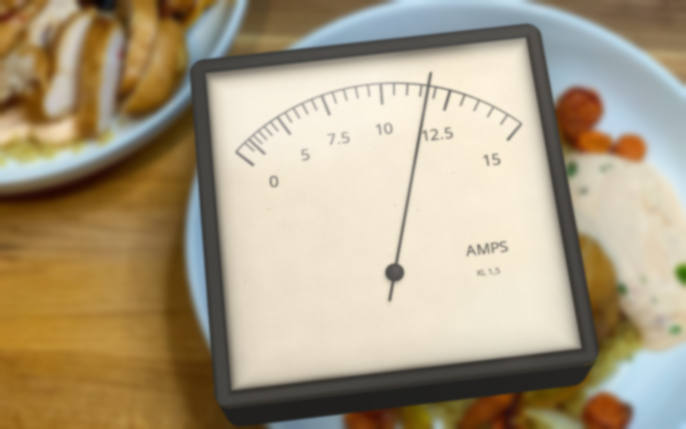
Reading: 11.75 A
